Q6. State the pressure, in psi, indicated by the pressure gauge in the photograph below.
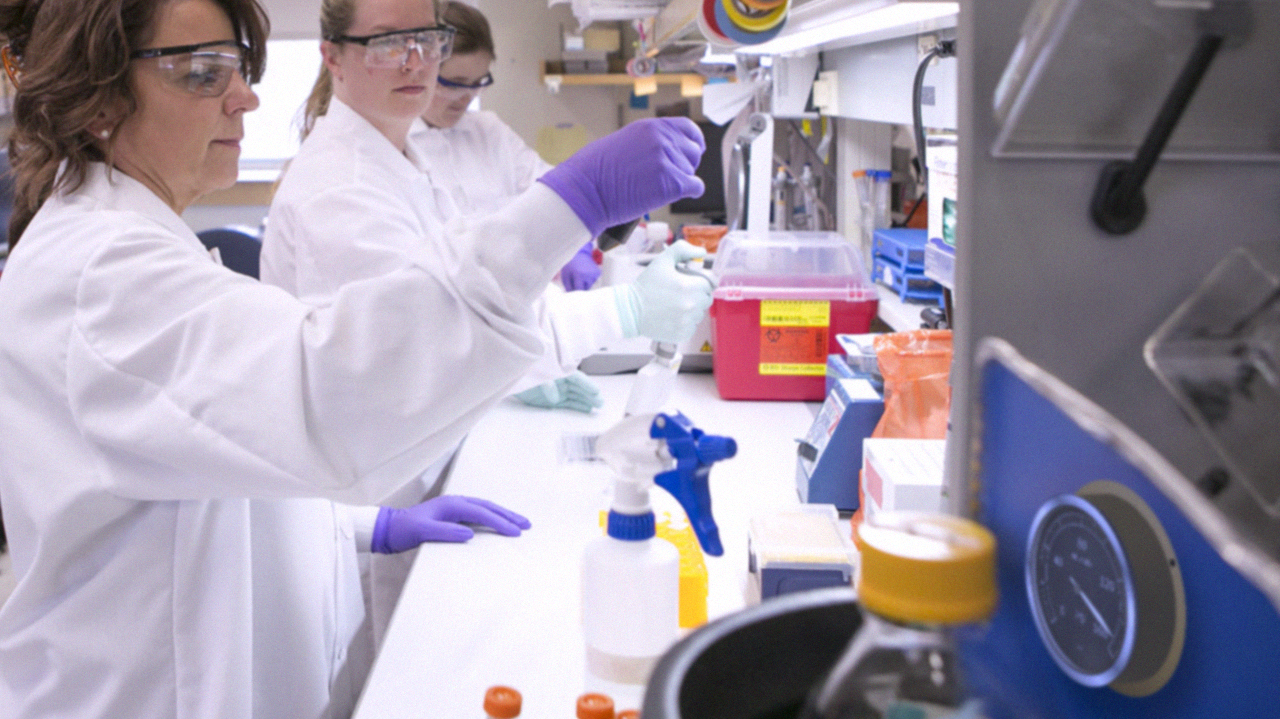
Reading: 150 psi
